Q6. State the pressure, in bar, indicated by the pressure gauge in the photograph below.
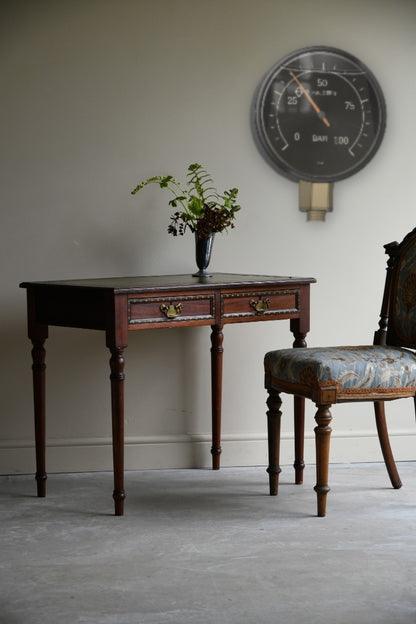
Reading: 35 bar
